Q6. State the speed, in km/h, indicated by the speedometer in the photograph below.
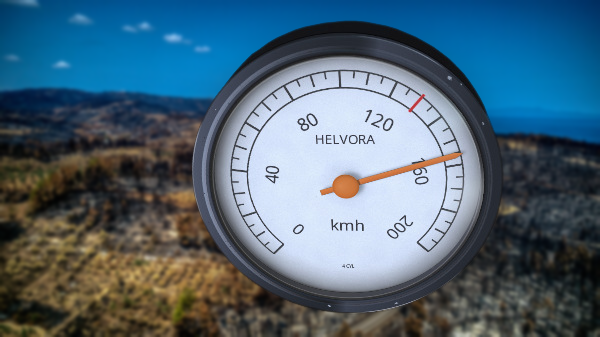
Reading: 155 km/h
